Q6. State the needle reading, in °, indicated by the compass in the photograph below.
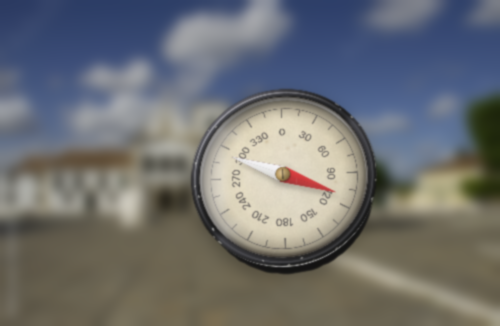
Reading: 112.5 °
